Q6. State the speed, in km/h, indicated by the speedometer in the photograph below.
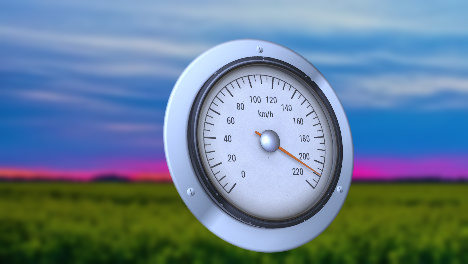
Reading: 210 km/h
